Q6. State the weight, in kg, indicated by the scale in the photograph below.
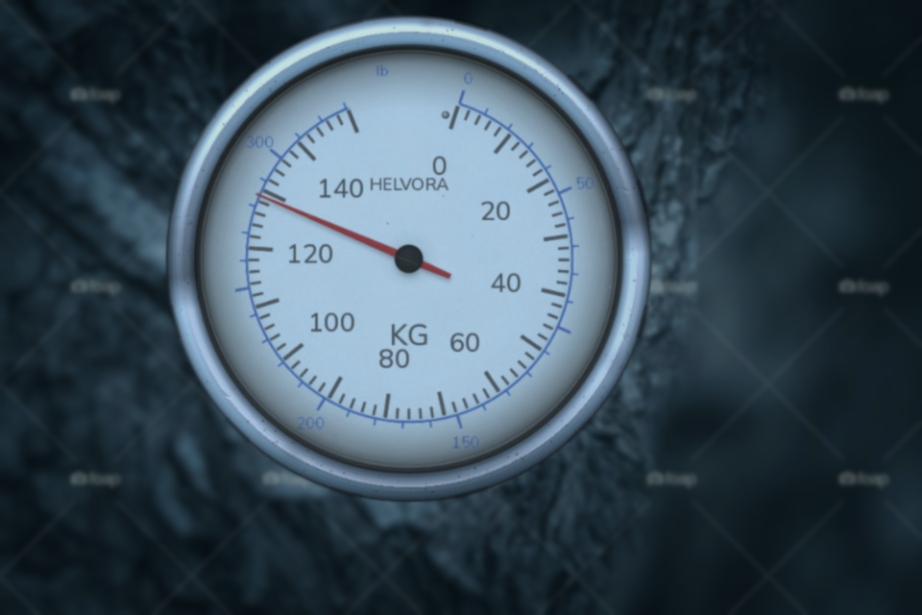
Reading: 129 kg
